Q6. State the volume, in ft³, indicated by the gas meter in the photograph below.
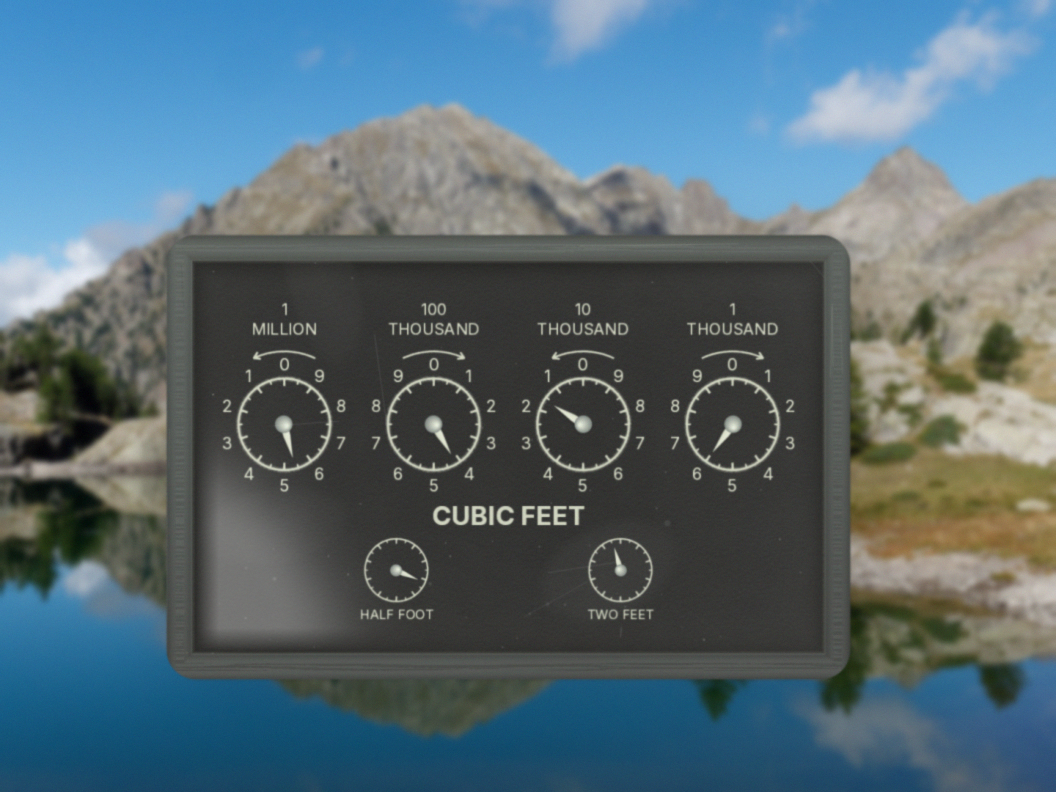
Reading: 541600 ft³
